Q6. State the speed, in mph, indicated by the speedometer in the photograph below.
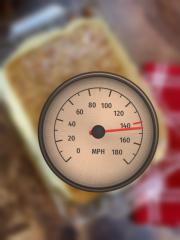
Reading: 145 mph
